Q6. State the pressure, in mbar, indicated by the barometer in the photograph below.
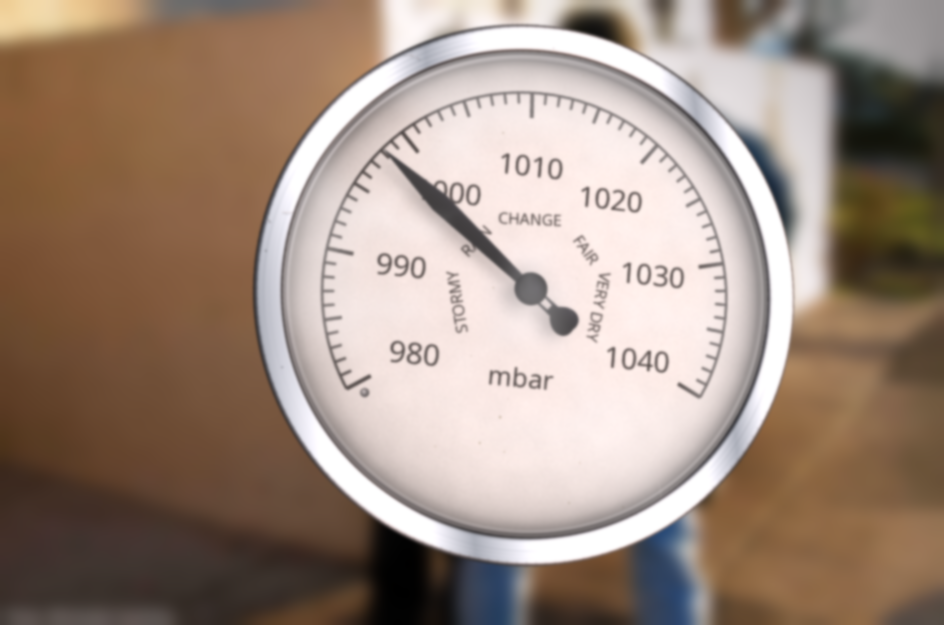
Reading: 998 mbar
